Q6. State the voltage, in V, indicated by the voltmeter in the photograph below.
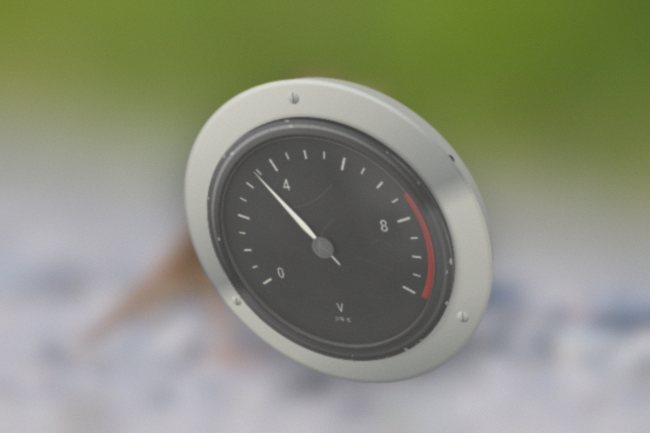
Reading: 3.5 V
